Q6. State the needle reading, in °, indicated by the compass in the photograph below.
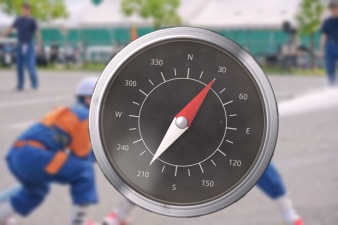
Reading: 30 °
